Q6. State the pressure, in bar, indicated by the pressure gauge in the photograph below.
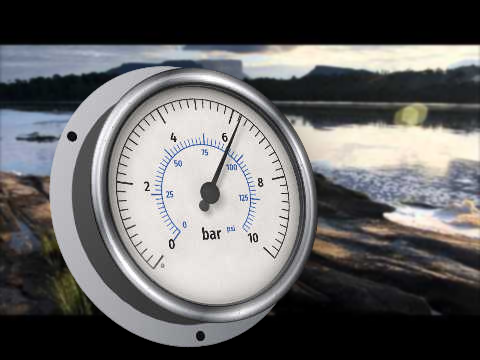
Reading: 6.2 bar
